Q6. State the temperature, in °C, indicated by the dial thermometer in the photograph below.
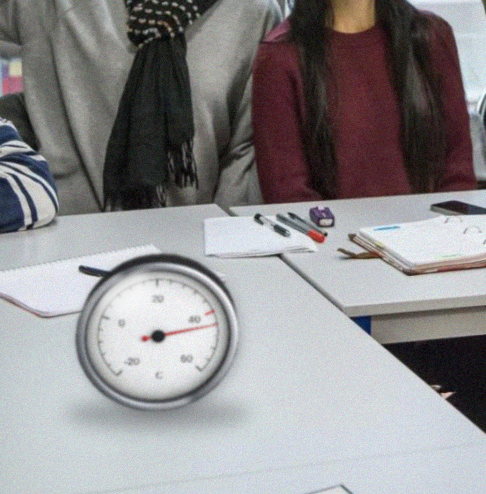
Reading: 44 °C
